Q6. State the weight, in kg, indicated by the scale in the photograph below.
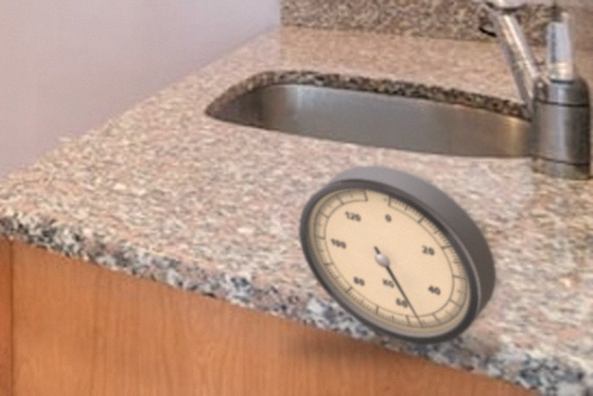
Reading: 55 kg
